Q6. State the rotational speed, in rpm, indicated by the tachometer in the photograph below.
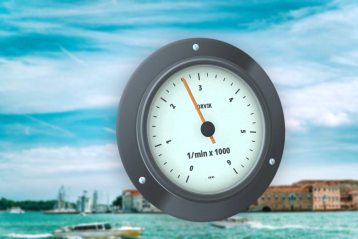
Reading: 2600 rpm
